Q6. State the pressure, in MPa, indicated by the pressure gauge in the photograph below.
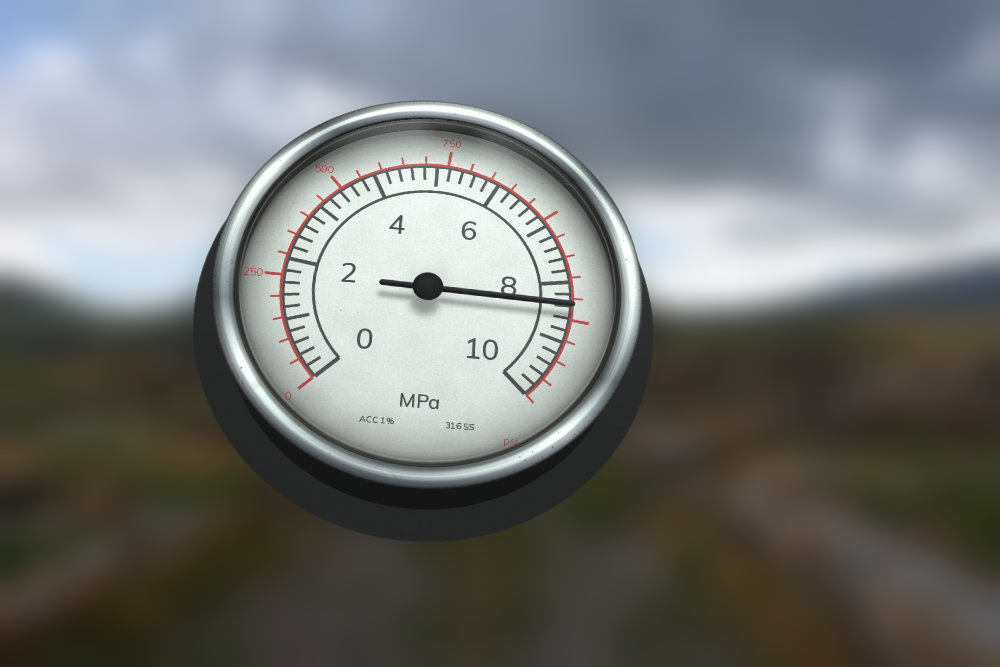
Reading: 8.4 MPa
